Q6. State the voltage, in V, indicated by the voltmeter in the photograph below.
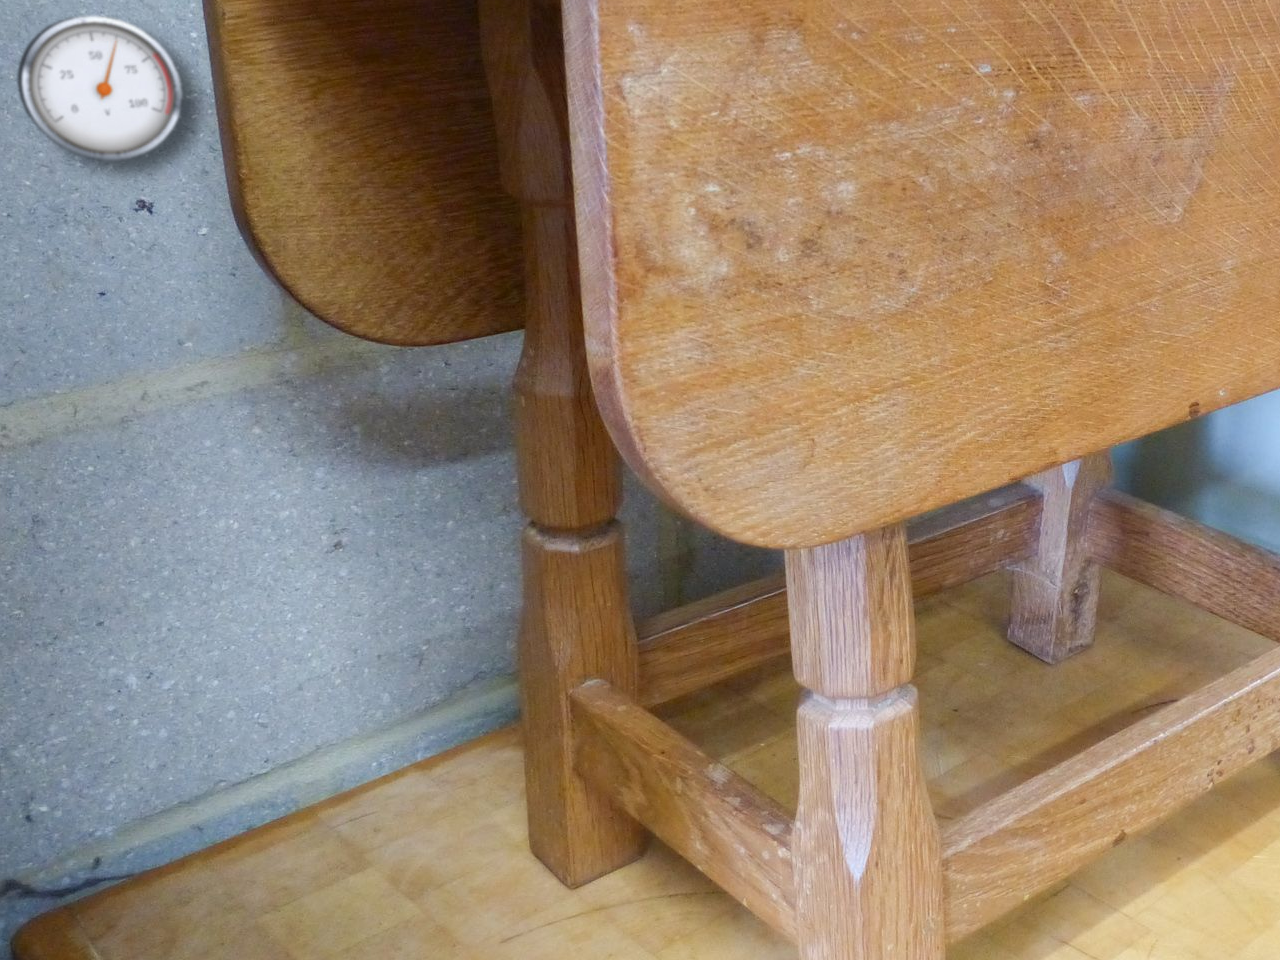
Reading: 60 V
